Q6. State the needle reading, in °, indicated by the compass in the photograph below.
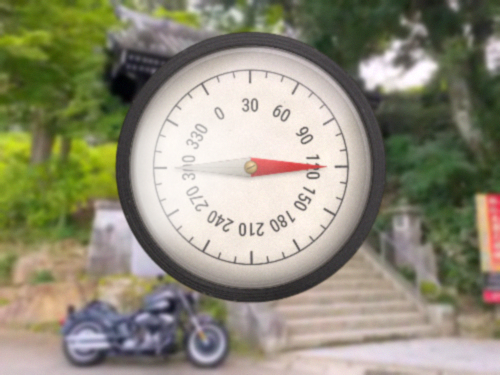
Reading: 120 °
